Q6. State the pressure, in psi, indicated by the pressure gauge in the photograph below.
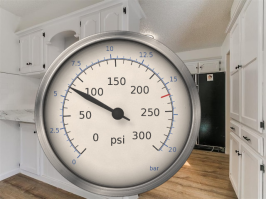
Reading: 85 psi
